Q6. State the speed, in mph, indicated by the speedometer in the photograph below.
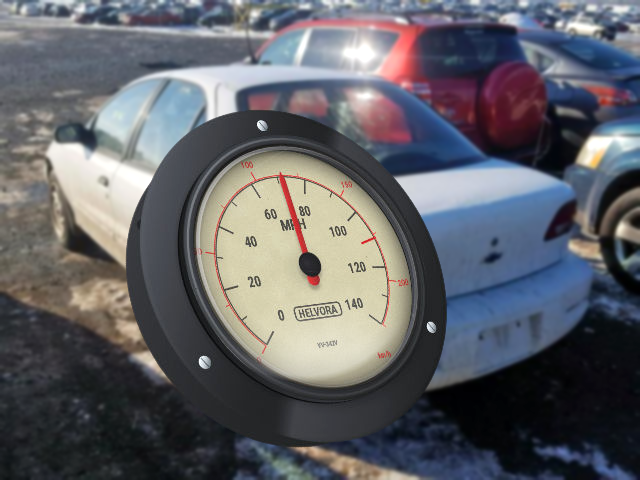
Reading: 70 mph
